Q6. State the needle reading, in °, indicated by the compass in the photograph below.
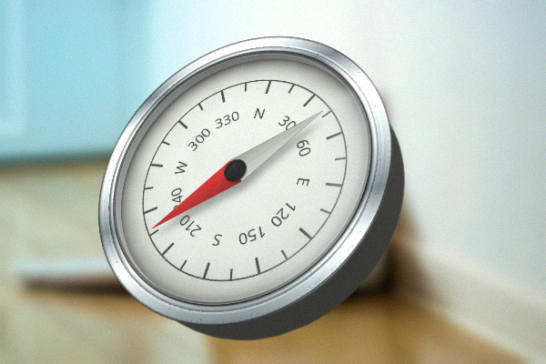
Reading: 225 °
